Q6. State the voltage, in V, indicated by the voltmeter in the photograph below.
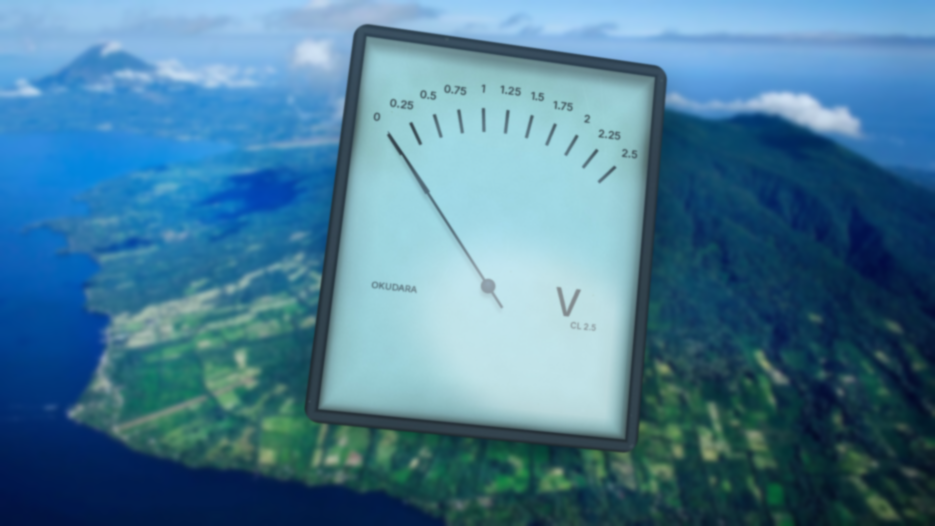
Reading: 0 V
